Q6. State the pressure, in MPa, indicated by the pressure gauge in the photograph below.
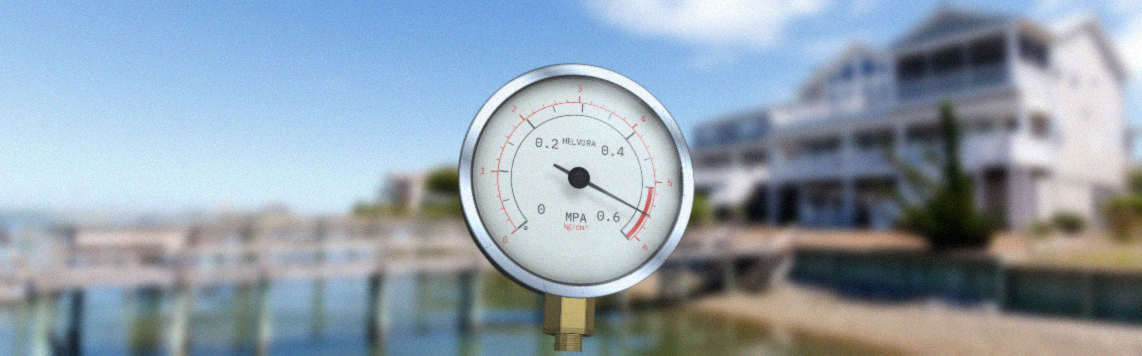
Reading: 0.55 MPa
